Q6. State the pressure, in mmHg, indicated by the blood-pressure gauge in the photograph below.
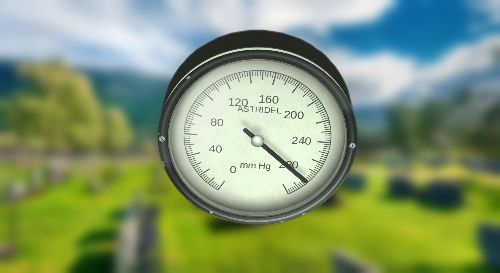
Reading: 280 mmHg
